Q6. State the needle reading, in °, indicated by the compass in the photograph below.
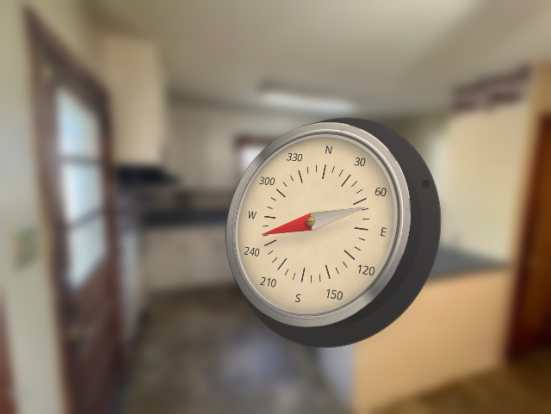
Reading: 250 °
